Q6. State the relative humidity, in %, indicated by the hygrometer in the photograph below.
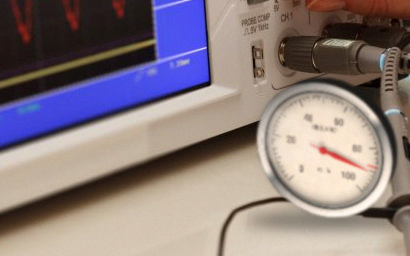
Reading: 90 %
